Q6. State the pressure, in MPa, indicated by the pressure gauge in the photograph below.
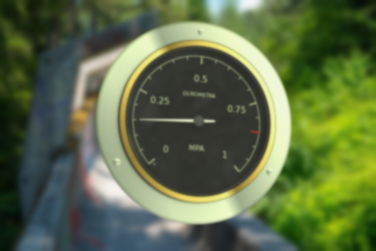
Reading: 0.15 MPa
